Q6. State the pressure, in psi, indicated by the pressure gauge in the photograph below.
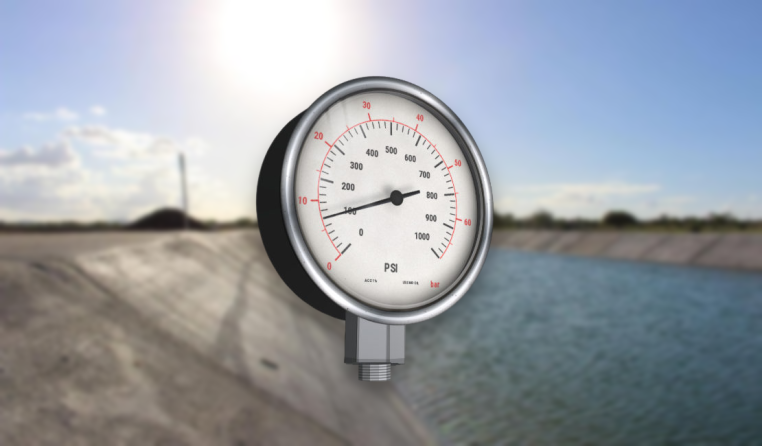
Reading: 100 psi
